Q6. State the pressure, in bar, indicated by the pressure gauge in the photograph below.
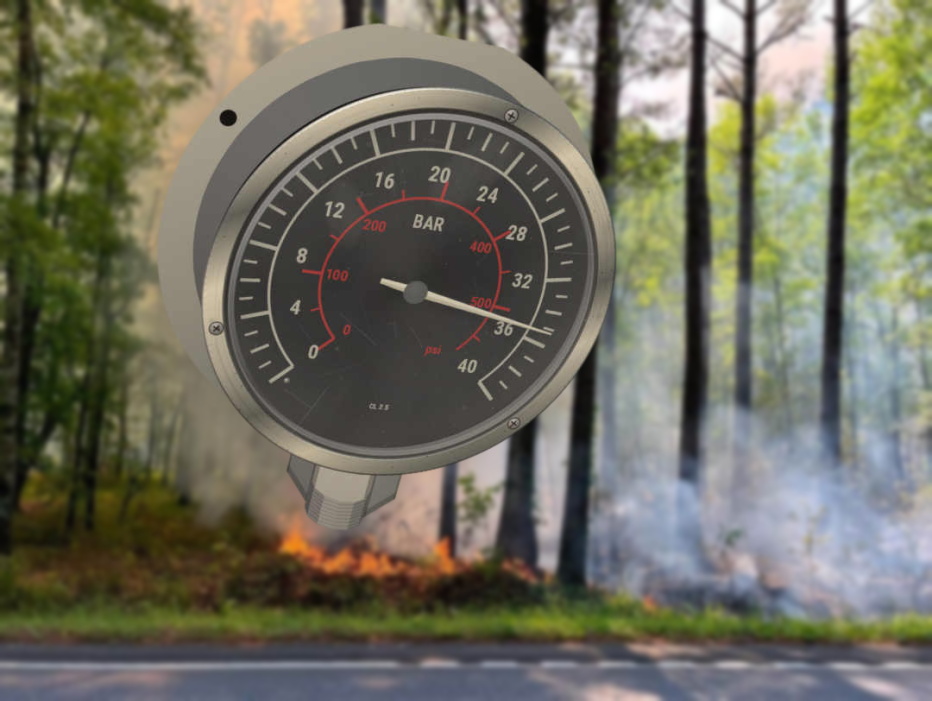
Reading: 35 bar
